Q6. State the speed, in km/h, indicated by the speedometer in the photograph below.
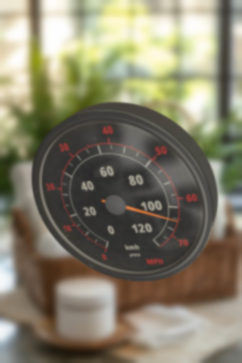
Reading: 105 km/h
